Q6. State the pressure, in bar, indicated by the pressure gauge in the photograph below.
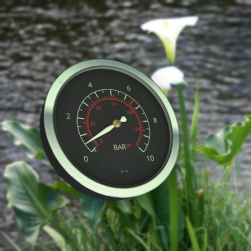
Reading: 0.5 bar
